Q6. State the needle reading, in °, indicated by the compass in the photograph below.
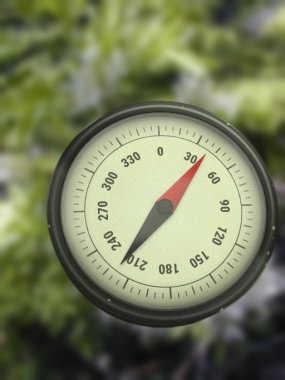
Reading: 40 °
